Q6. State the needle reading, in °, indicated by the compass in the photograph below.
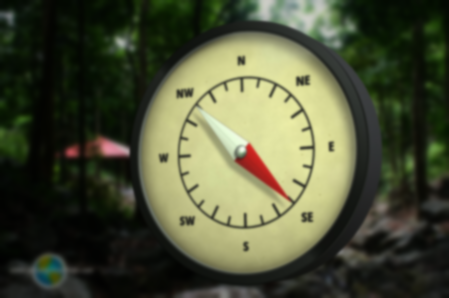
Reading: 135 °
